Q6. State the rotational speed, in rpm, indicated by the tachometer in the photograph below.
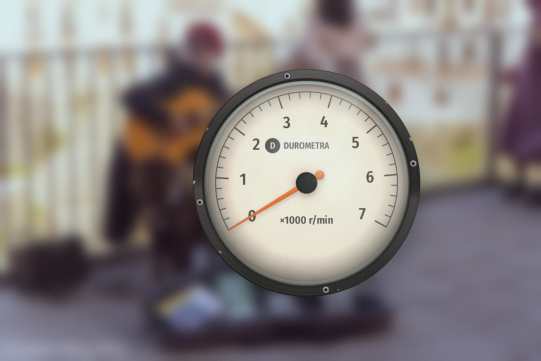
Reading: 0 rpm
